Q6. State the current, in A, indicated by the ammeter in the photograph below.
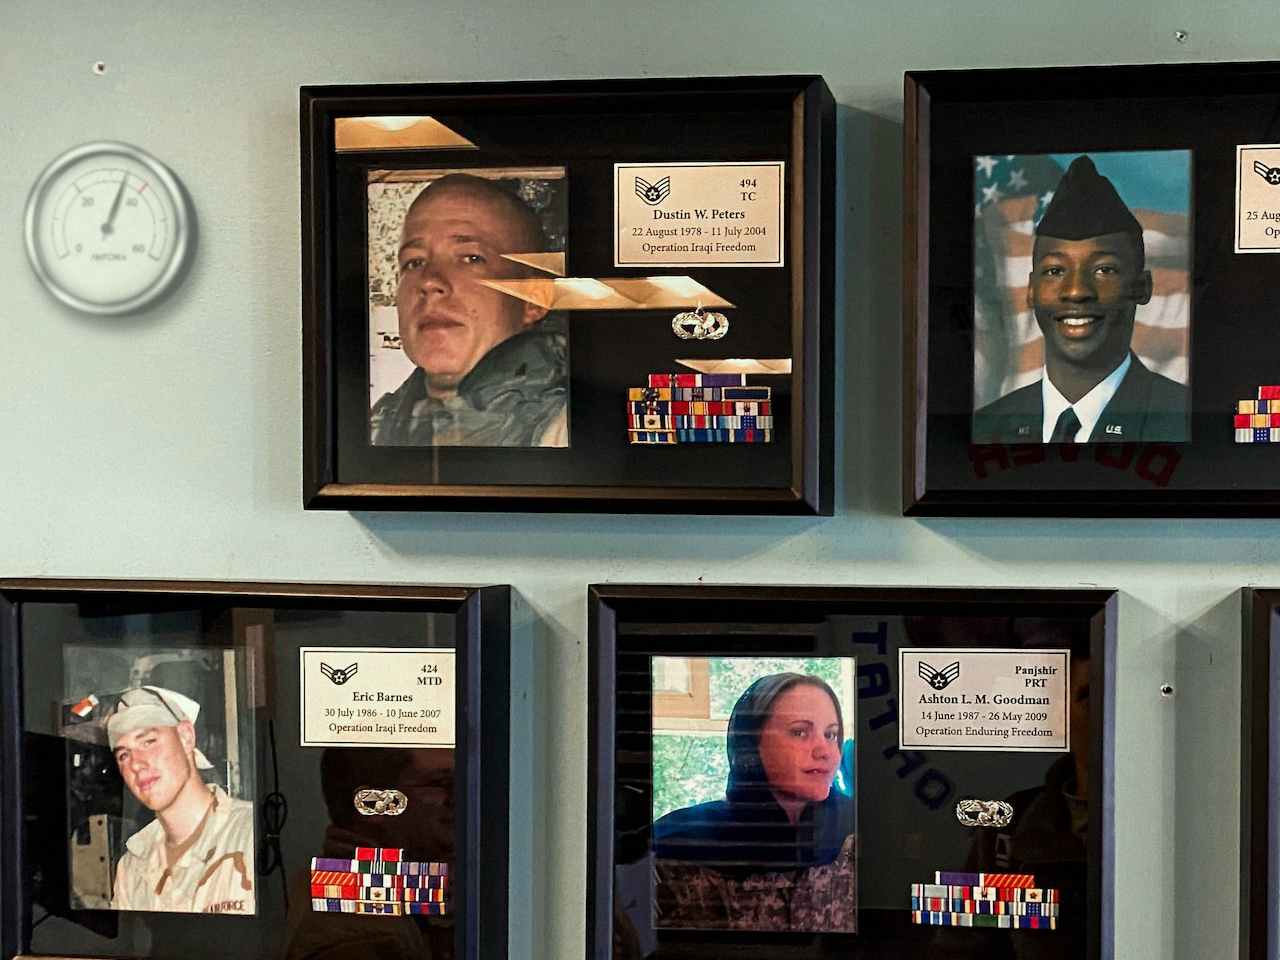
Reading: 35 A
